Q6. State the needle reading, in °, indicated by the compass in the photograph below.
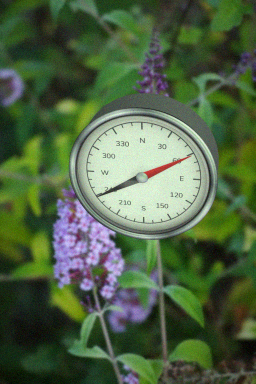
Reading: 60 °
